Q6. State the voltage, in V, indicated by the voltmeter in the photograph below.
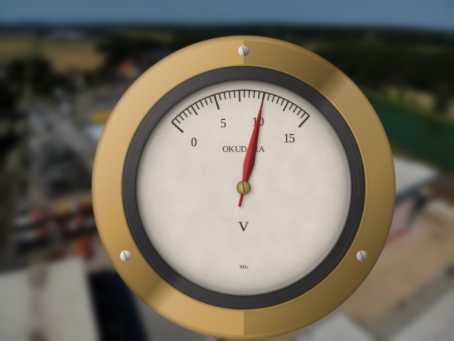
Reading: 10 V
